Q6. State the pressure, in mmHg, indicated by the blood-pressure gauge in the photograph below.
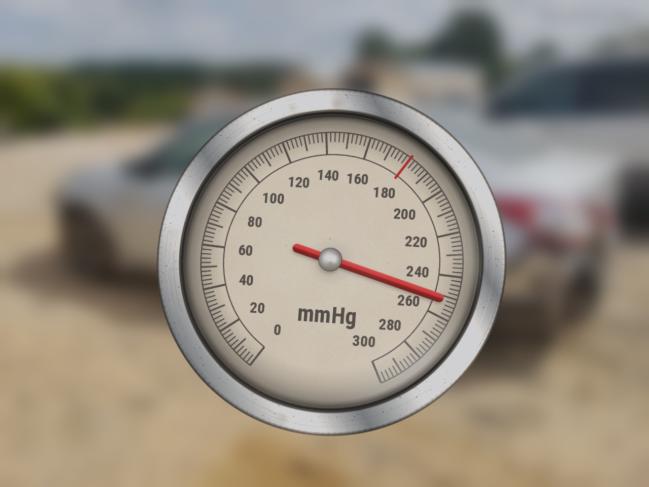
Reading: 252 mmHg
